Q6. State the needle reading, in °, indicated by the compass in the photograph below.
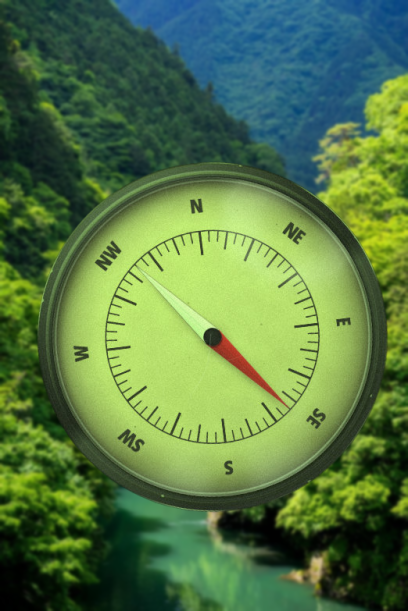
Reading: 140 °
